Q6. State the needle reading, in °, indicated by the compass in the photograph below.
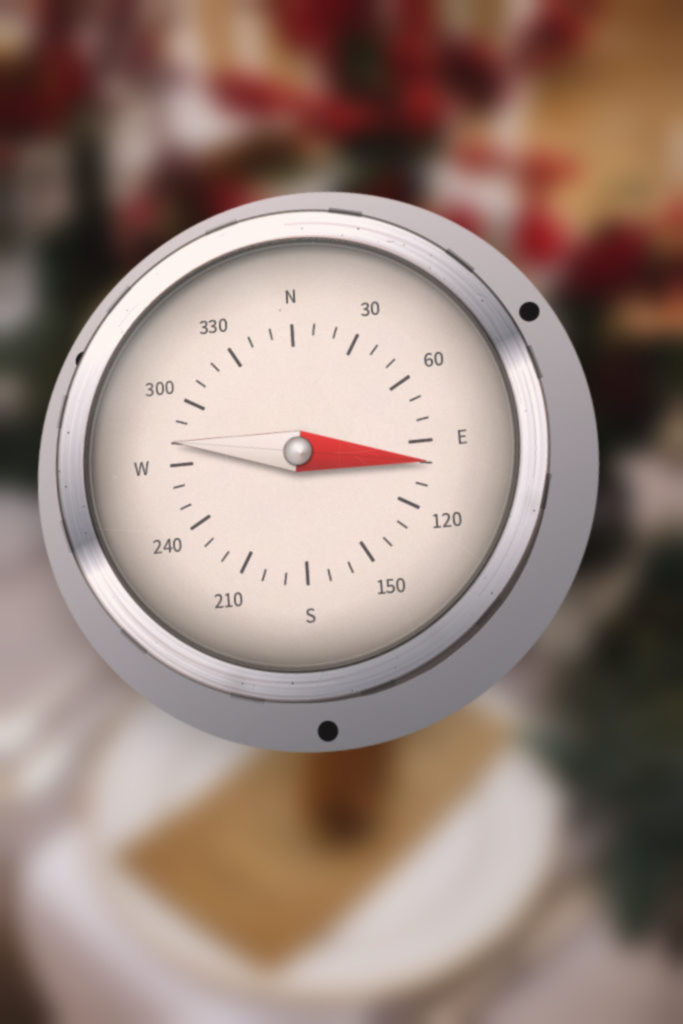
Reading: 100 °
